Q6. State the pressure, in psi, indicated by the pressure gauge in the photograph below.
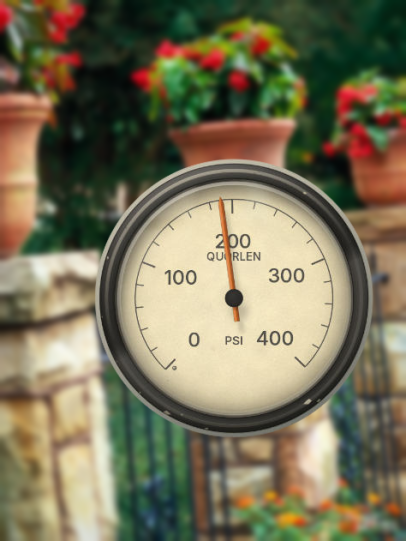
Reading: 190 psi
